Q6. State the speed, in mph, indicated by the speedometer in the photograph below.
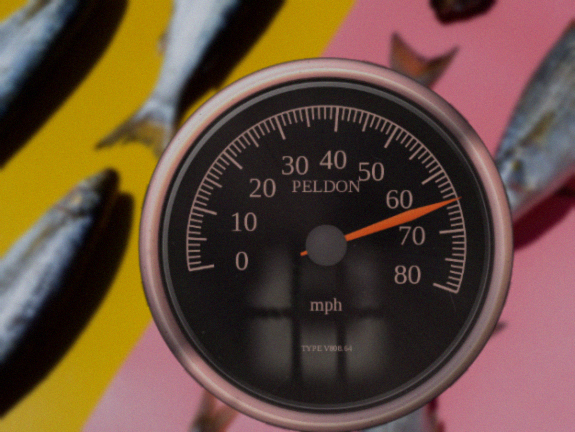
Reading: 65 mph
